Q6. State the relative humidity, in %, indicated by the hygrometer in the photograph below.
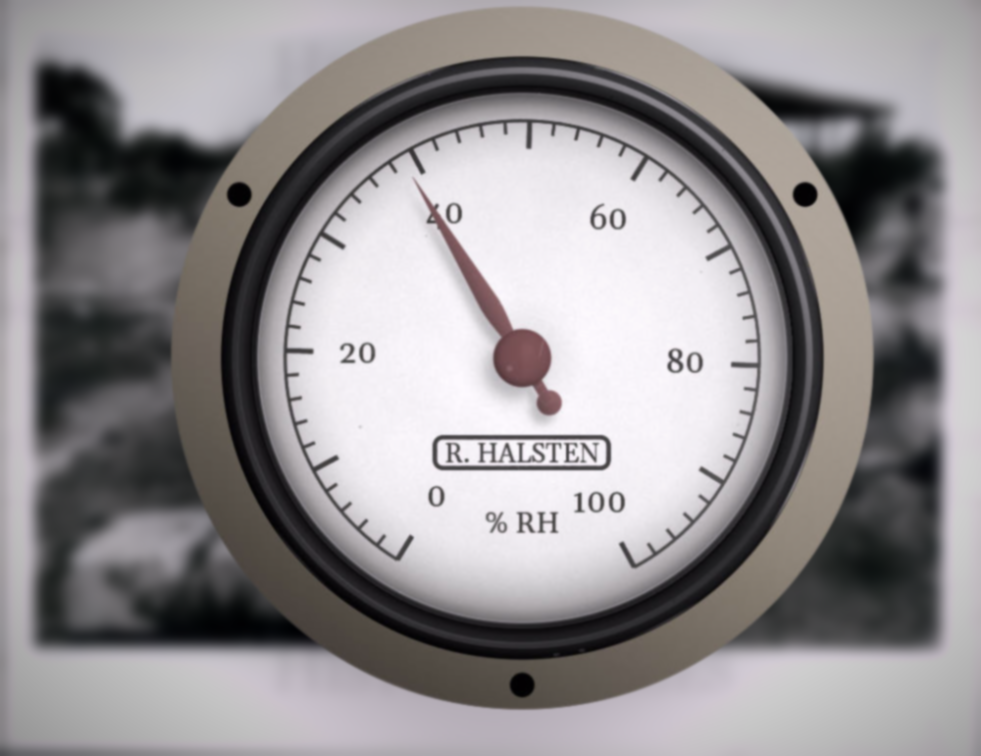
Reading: 39 %
